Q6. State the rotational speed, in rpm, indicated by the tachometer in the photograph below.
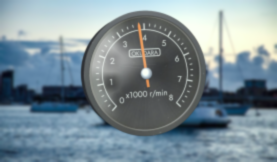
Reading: 3800 rpm
